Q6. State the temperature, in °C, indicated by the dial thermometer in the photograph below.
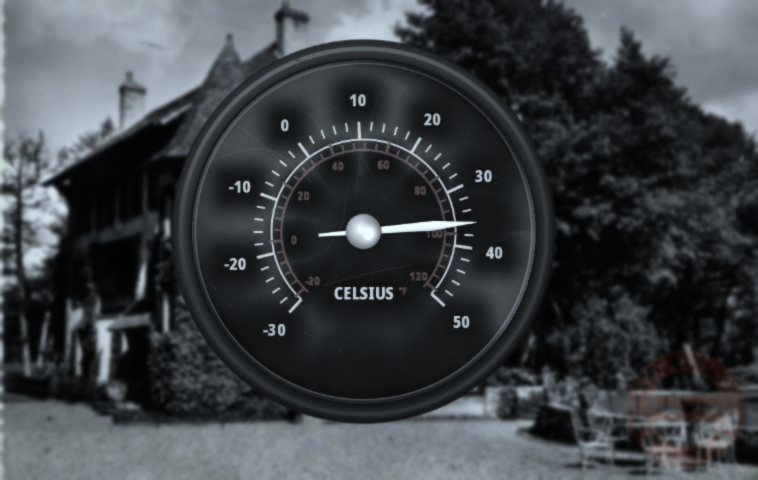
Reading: 36 °C
